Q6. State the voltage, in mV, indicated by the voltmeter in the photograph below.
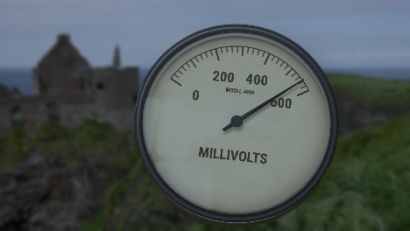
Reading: 560 mV
